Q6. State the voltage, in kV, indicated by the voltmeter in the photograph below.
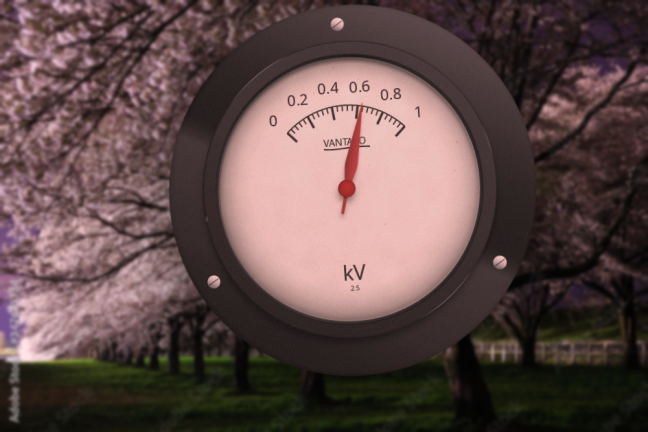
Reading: 0.64 kV
